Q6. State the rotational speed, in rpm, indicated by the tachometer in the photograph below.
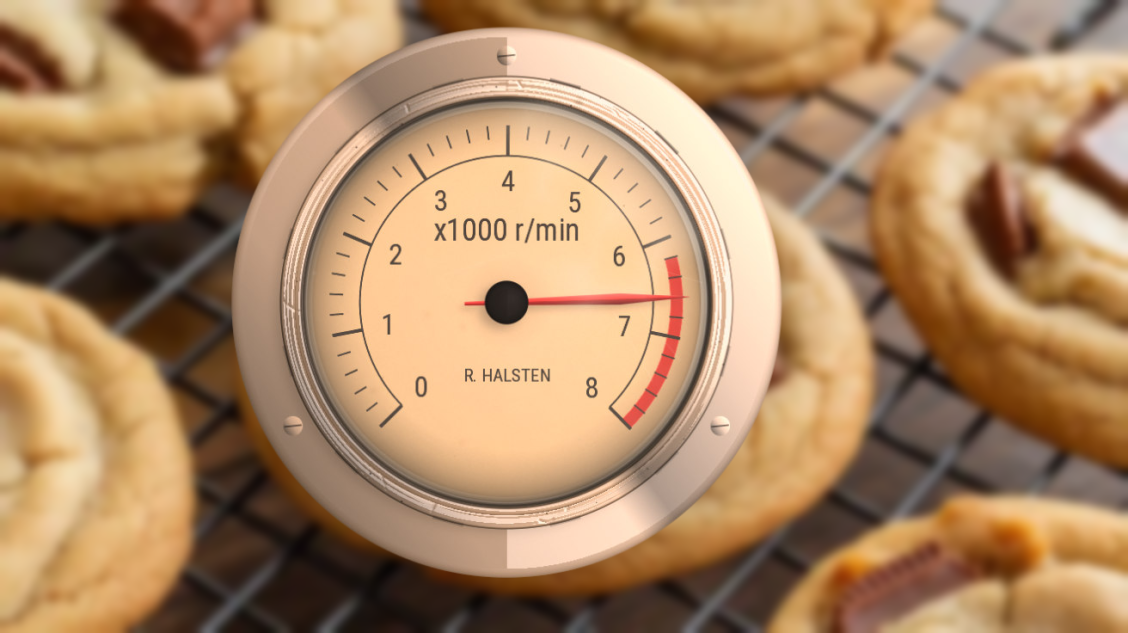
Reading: 6600 rpm
